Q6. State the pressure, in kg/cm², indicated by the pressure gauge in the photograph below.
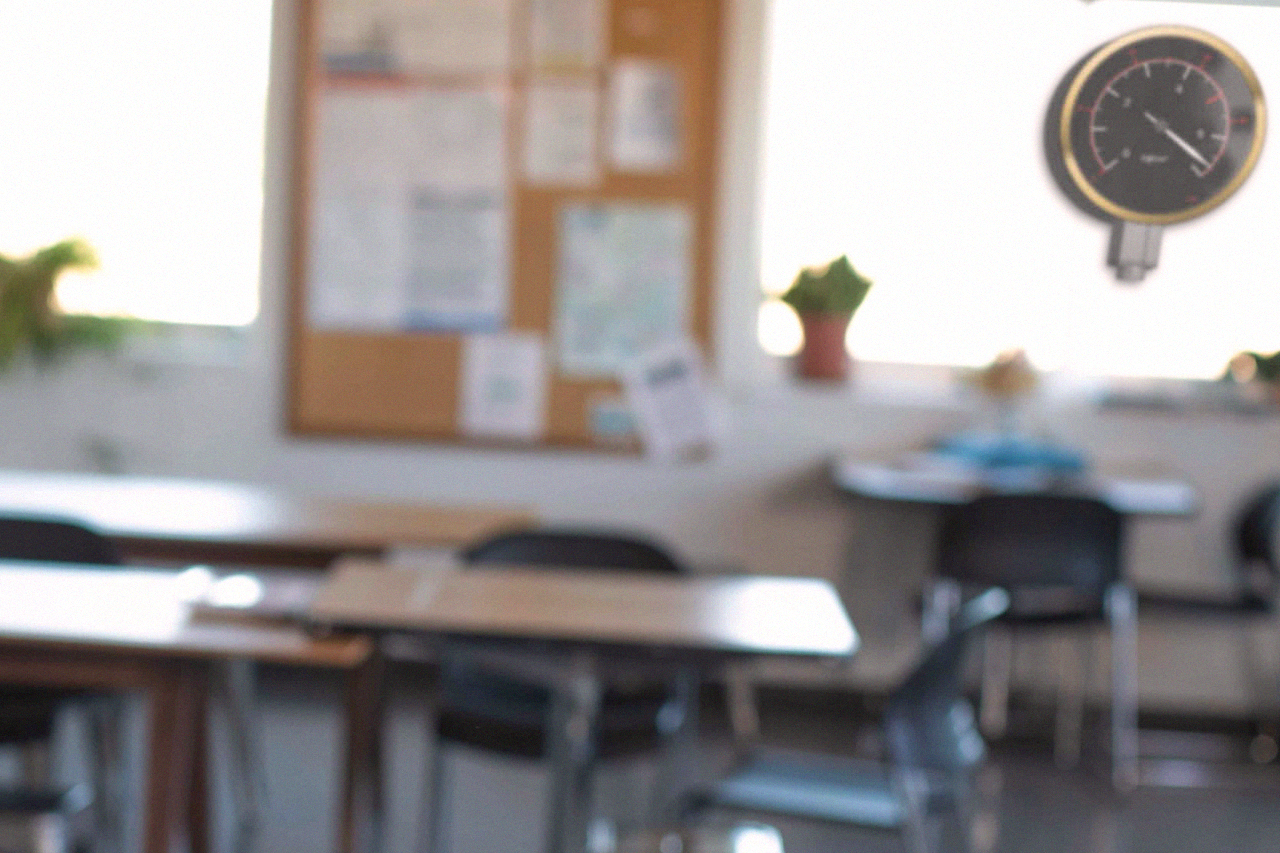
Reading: 6.75 kg/cm²
